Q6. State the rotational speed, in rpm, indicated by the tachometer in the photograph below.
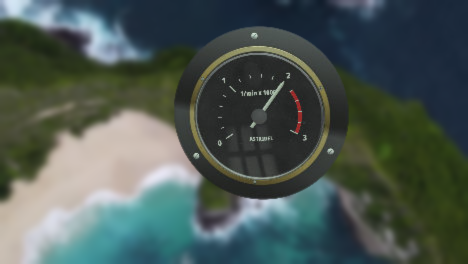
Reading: 2000 rpm
